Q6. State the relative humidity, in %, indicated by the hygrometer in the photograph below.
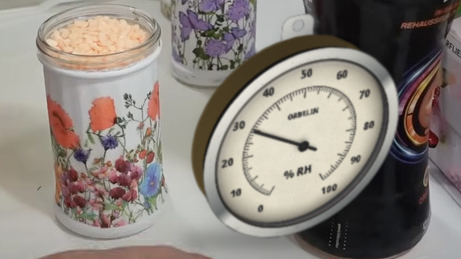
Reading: 30 %
